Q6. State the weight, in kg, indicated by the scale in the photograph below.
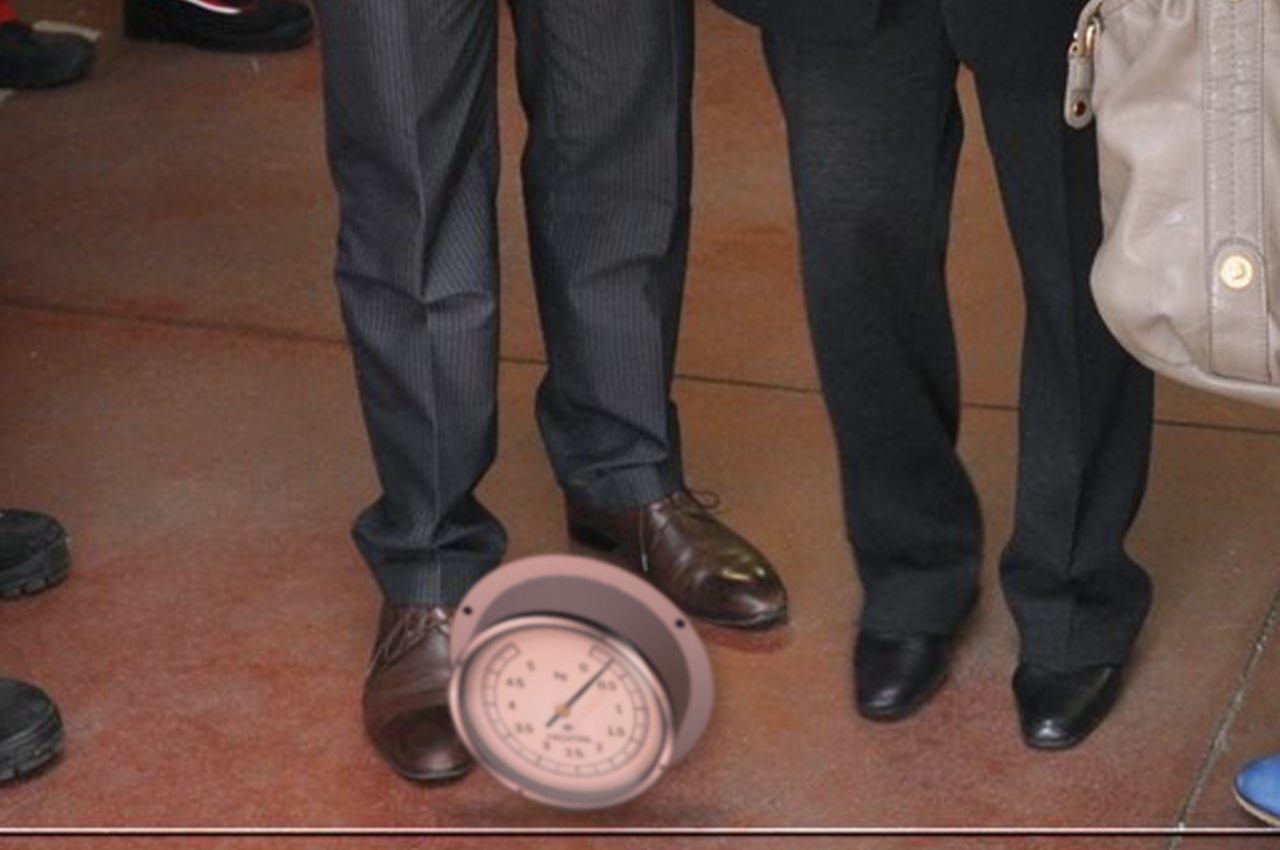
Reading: 0.25 kg
